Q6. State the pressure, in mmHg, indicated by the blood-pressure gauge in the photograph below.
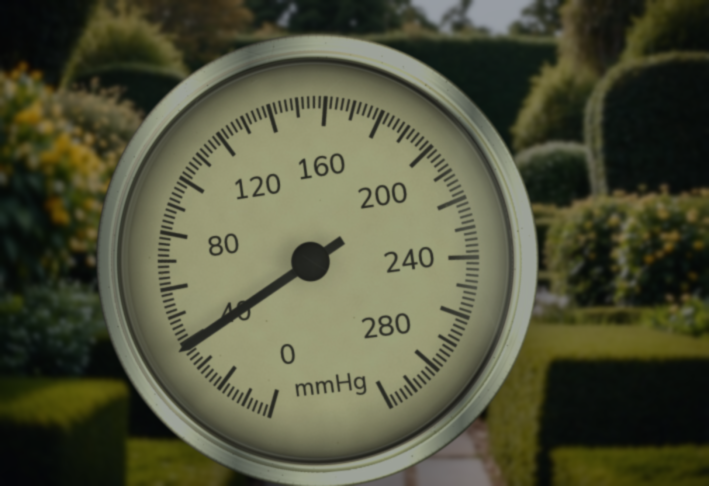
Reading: 38 mmHg
